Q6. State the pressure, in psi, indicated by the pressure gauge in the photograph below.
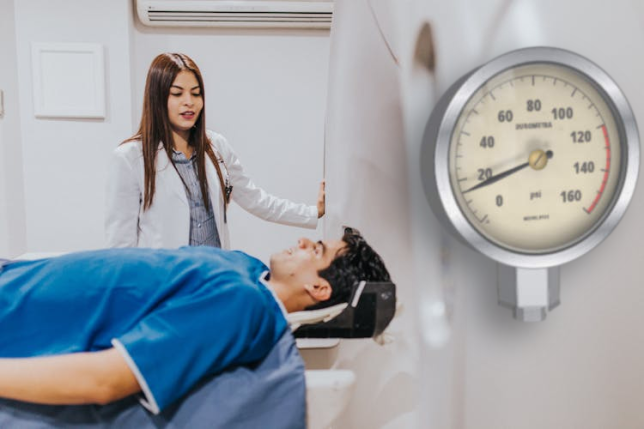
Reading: 15 psi
